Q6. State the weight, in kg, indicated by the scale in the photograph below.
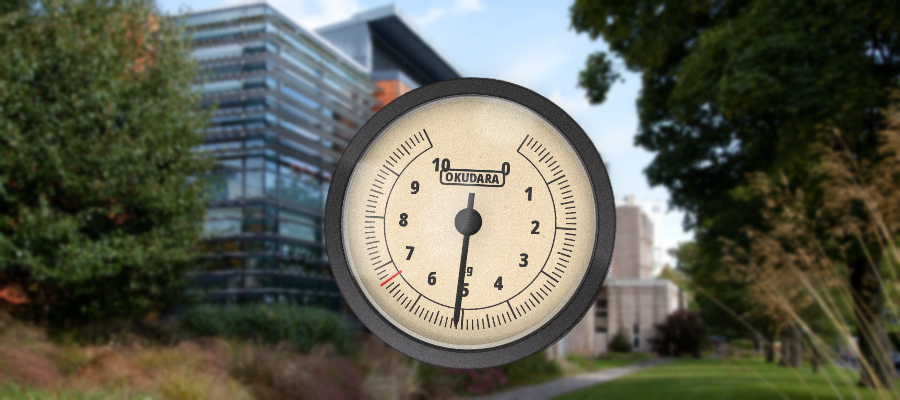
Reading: 5.1 kg
